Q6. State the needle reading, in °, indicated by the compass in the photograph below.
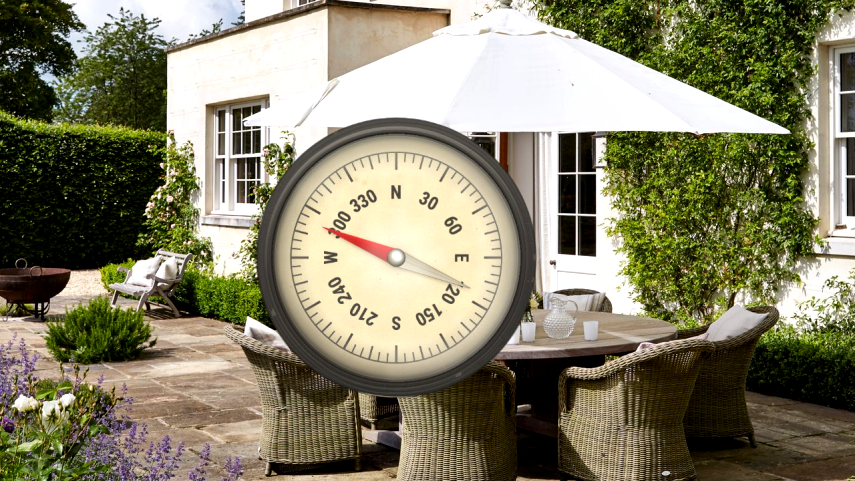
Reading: 292.5 °
